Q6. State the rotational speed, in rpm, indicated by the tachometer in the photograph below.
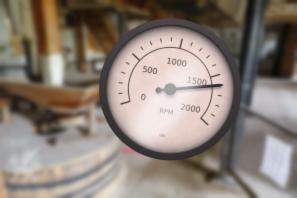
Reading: 1600 rpm
